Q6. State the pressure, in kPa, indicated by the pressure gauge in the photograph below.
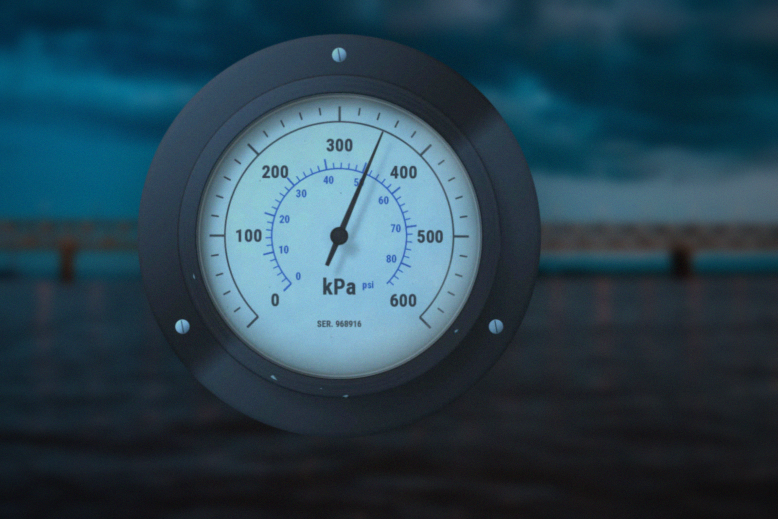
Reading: 350 kPa
